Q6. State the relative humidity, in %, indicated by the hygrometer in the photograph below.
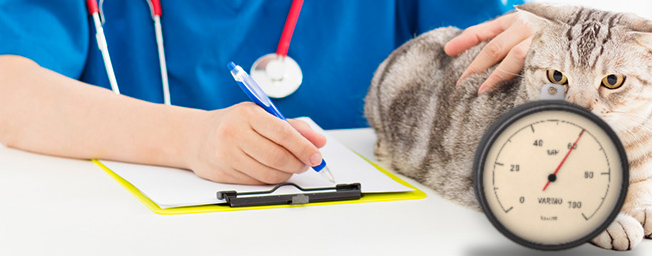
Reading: 60 %
